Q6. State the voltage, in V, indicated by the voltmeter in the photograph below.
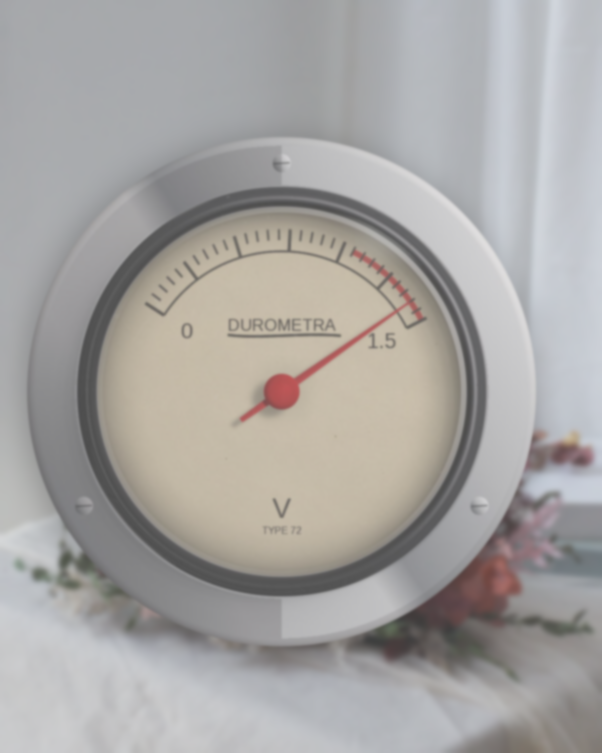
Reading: 1.4 V
